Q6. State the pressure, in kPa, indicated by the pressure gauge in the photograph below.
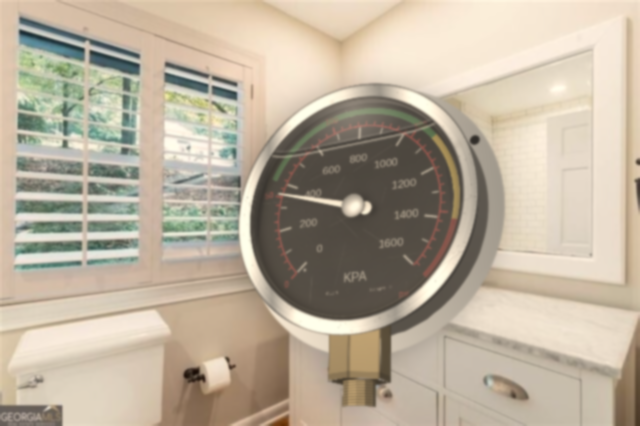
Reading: 350 kPa
